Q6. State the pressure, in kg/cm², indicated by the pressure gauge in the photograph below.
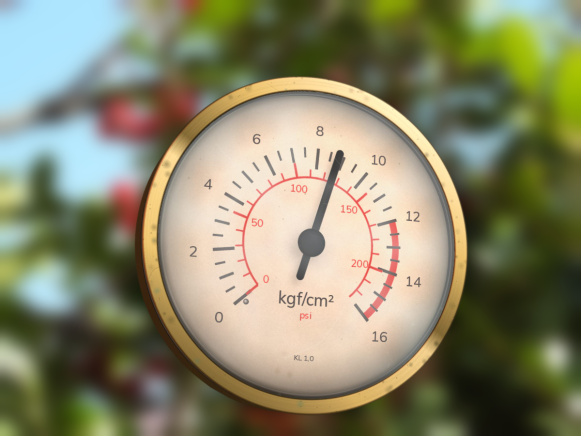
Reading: 8.75 kg/cm²
